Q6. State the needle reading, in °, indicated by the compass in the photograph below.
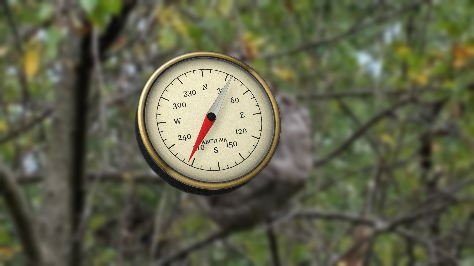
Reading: 215 °
